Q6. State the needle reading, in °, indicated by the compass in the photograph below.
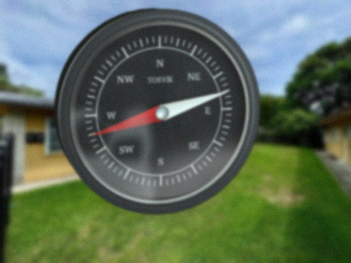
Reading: 255 °
